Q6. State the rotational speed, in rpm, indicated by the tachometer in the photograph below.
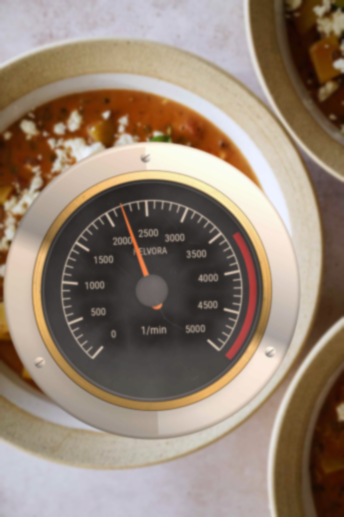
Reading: 2200 rpm
